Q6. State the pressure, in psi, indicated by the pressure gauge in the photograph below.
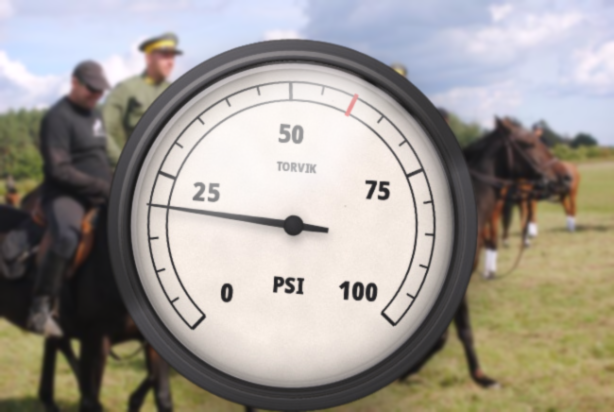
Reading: 20 psi
